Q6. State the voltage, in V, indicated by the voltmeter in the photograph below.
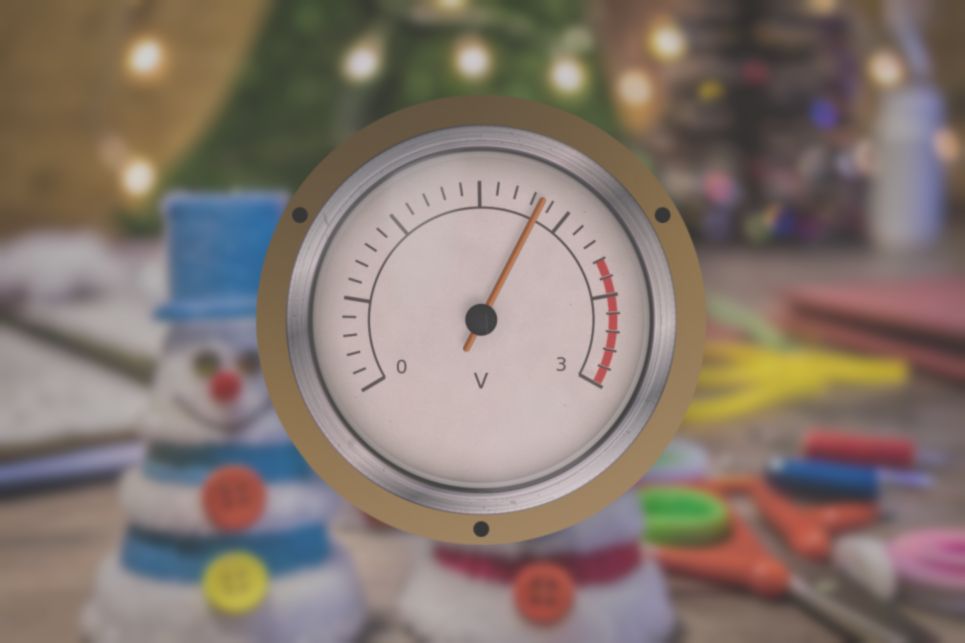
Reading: 1.85 V
